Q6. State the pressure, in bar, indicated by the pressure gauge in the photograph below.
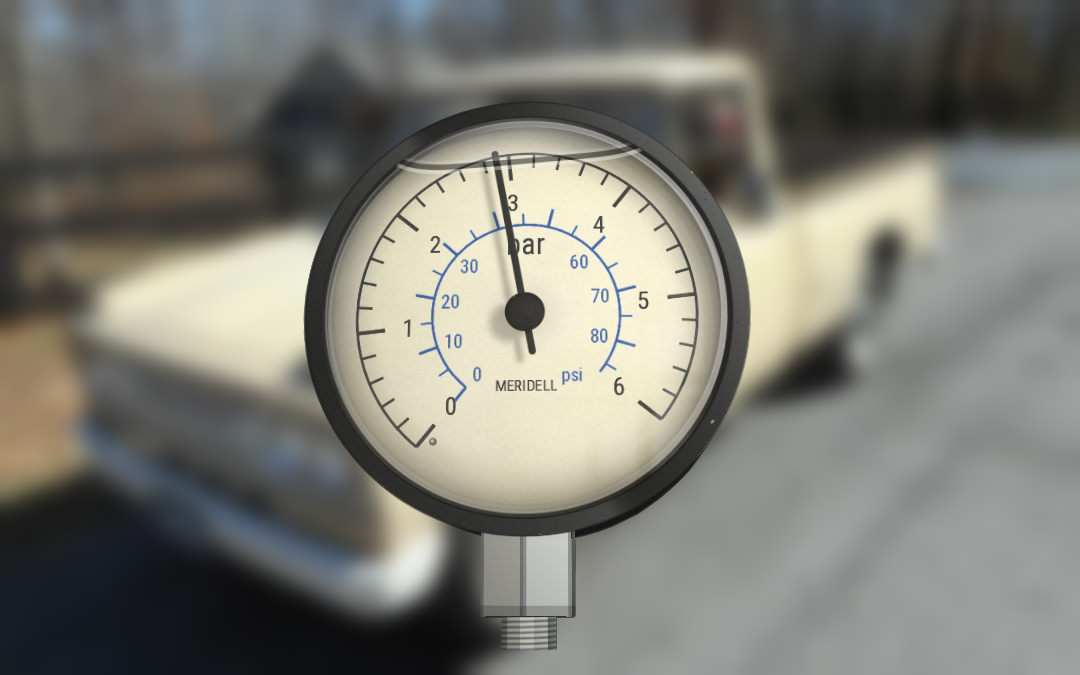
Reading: 2.9 bar
